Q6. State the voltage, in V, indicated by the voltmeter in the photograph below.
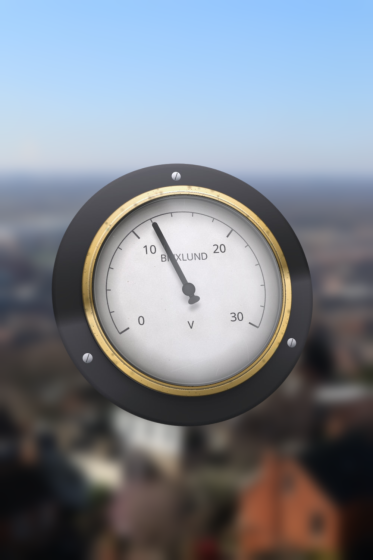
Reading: 12 V
